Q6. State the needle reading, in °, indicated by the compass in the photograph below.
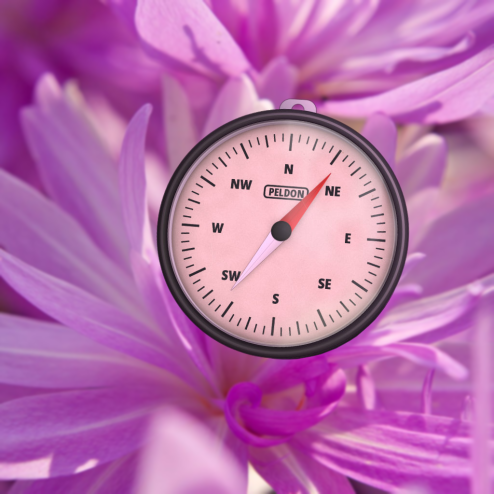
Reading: 35 °
